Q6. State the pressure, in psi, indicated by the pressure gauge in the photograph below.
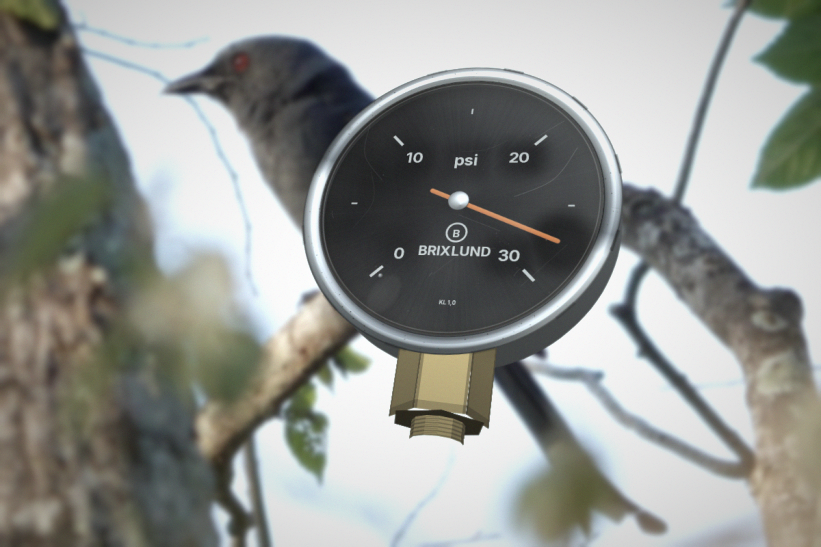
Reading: 27.5 psi
